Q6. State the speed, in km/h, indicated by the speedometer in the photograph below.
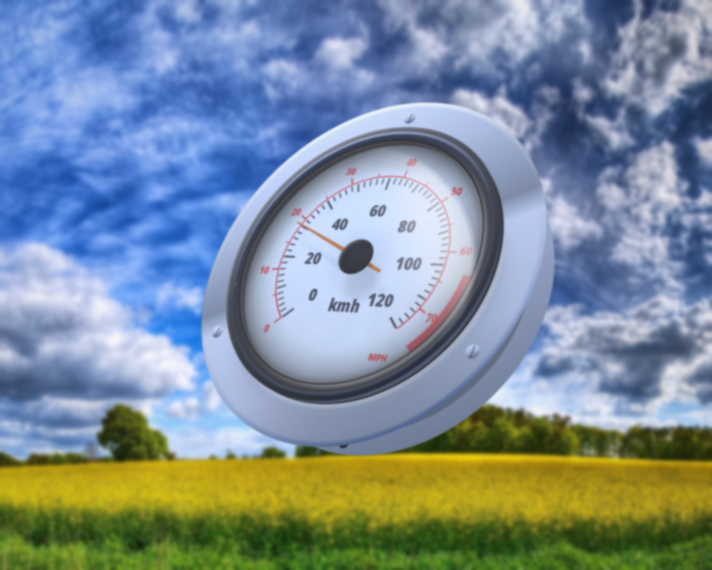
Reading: 30 km/h
